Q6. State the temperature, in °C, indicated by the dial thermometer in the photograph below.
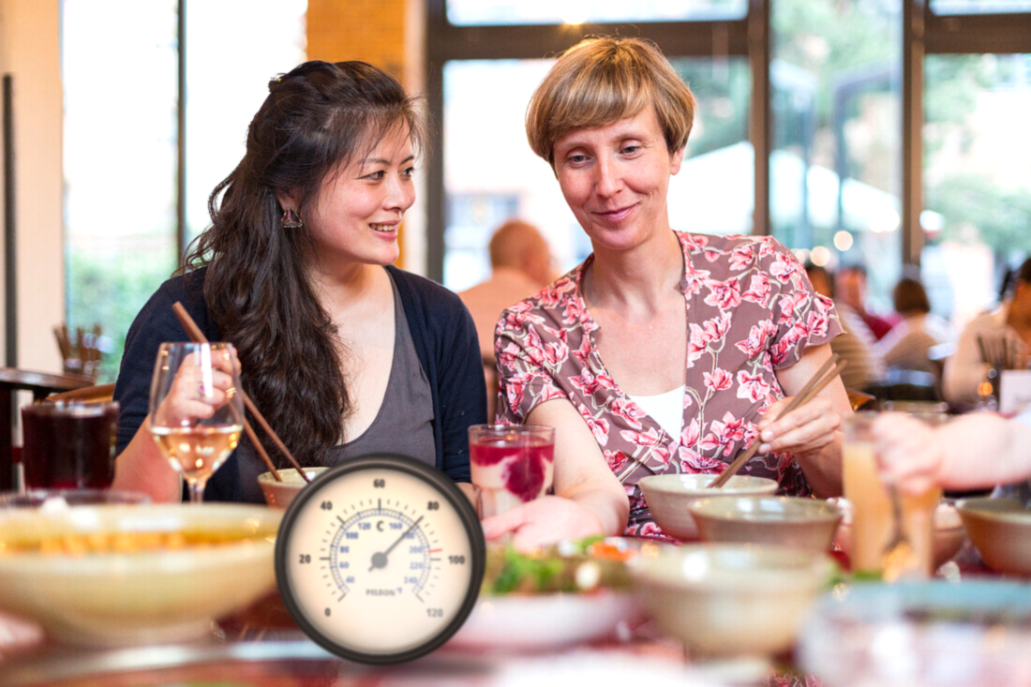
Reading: 80 °C
